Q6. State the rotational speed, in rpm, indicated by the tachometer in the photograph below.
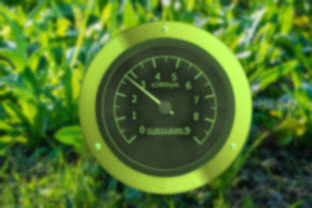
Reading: 2750 rpm
